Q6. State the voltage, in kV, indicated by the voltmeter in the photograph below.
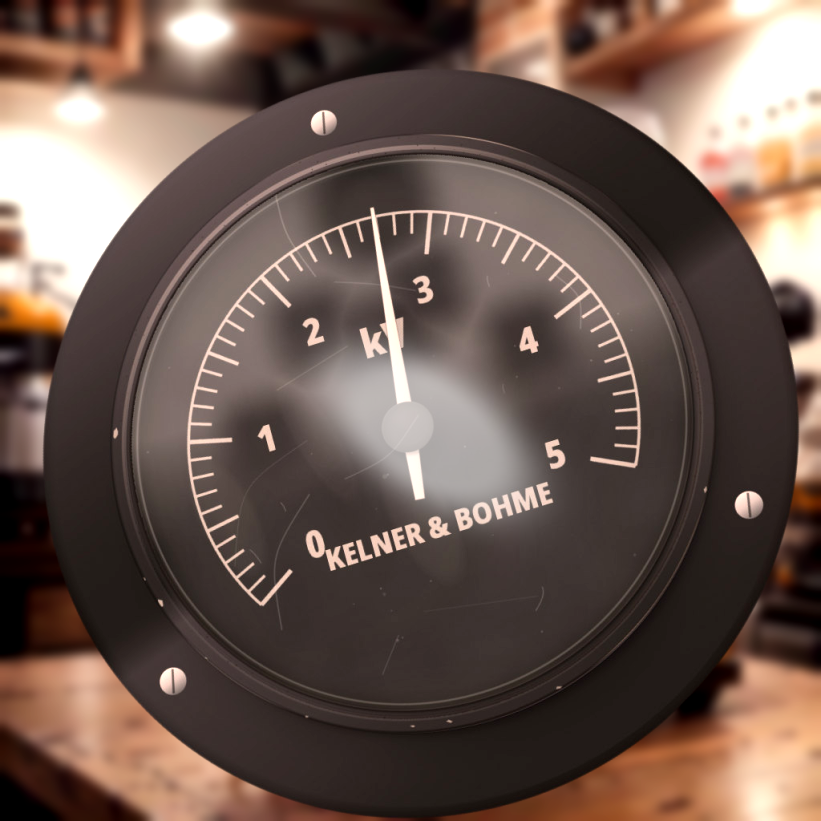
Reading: 2.7 kV
